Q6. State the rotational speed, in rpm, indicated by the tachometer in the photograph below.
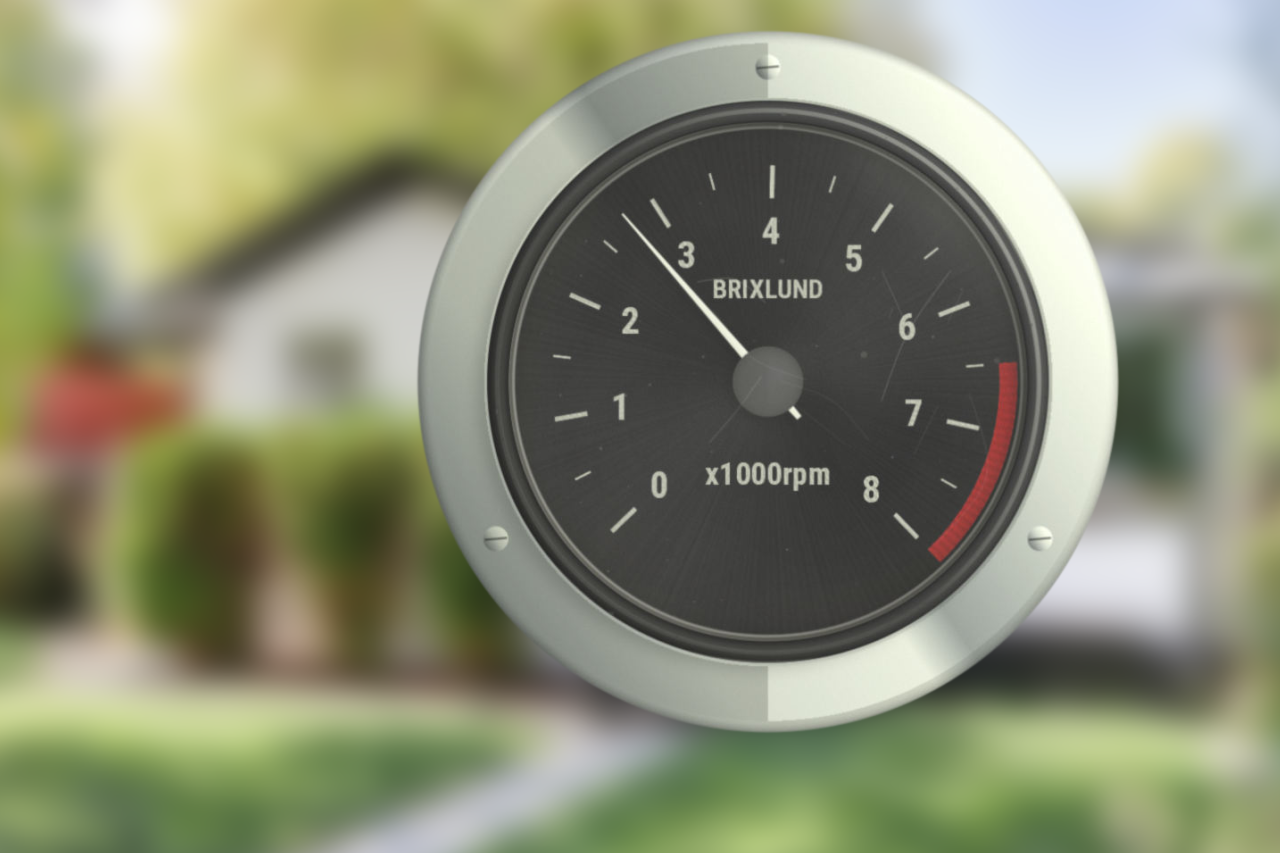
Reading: 2750 rpm
